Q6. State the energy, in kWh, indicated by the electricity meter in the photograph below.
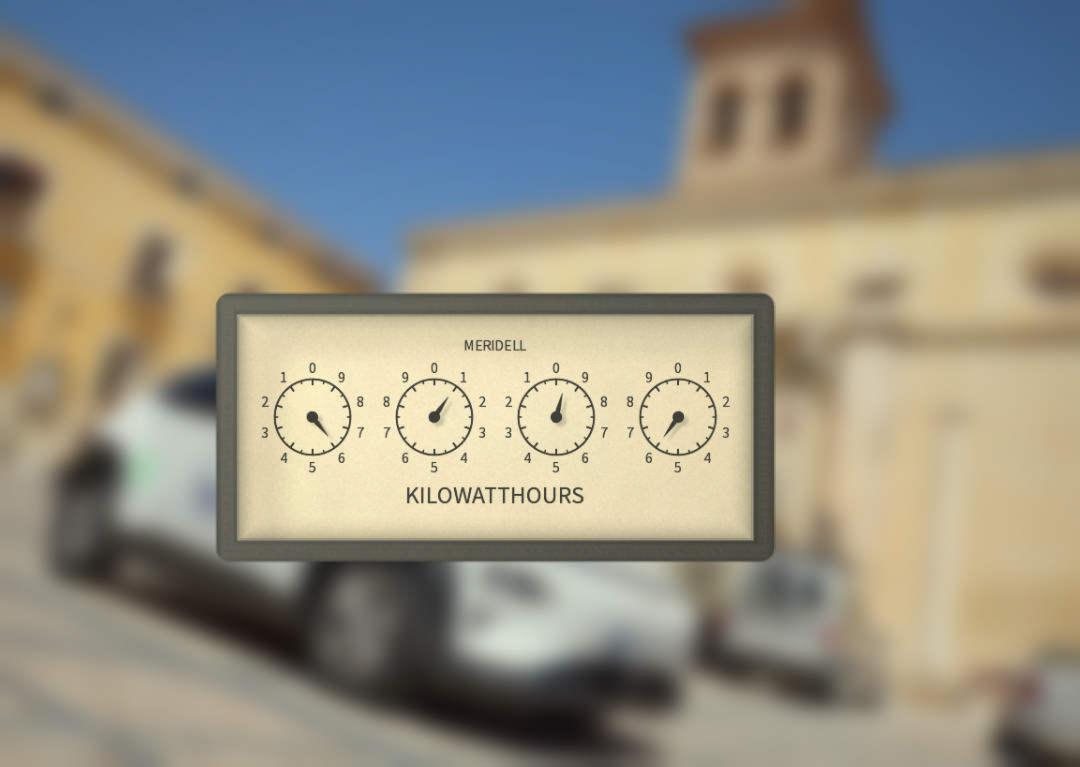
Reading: 6096 kWh
